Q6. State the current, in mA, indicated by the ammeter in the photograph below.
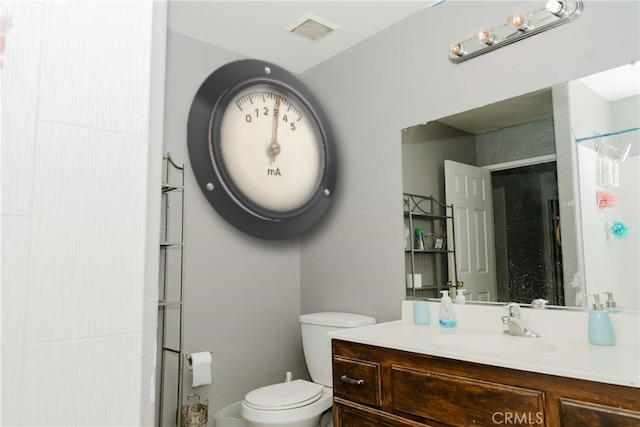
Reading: 3 mA
